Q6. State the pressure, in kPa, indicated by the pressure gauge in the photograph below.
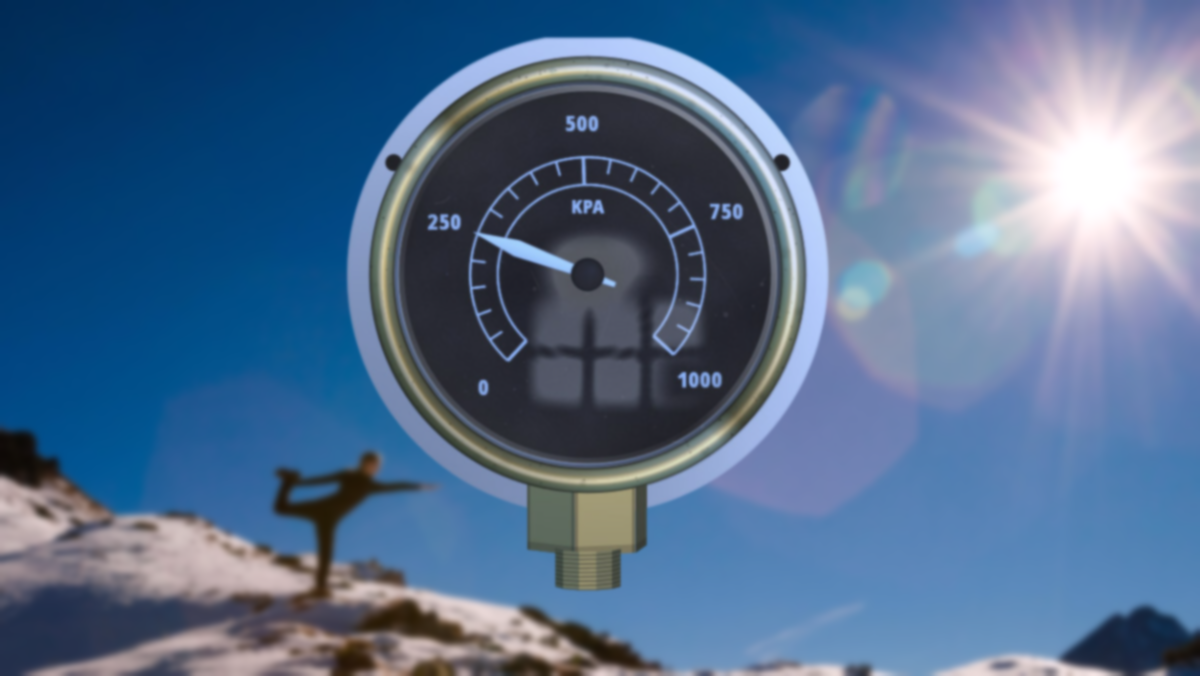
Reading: 250 kPa
